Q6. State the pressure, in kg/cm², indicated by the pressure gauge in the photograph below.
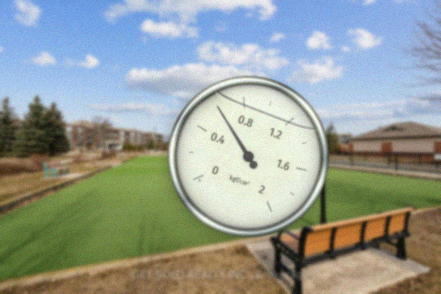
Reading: 0.6 kg/cm²
